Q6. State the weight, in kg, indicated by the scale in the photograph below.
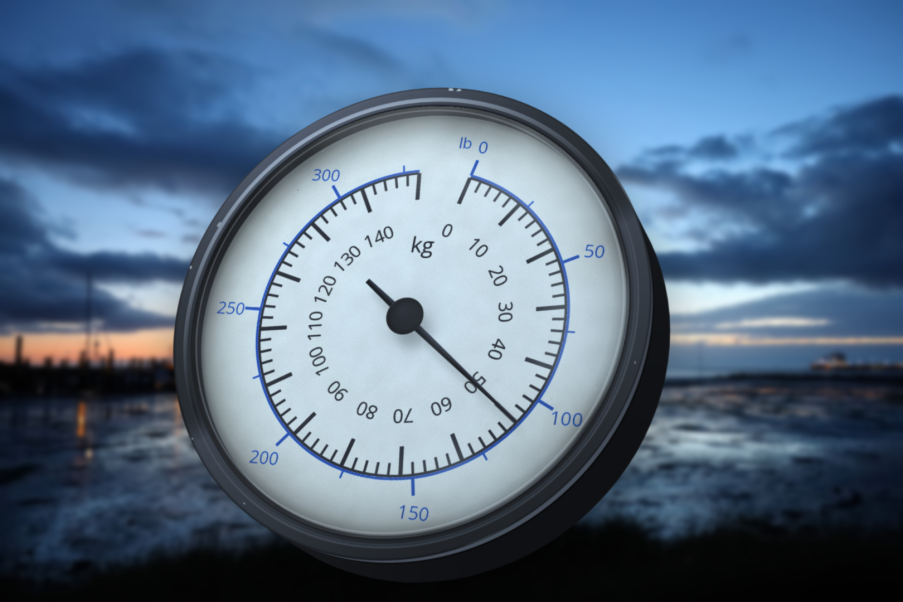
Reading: 50 kg
